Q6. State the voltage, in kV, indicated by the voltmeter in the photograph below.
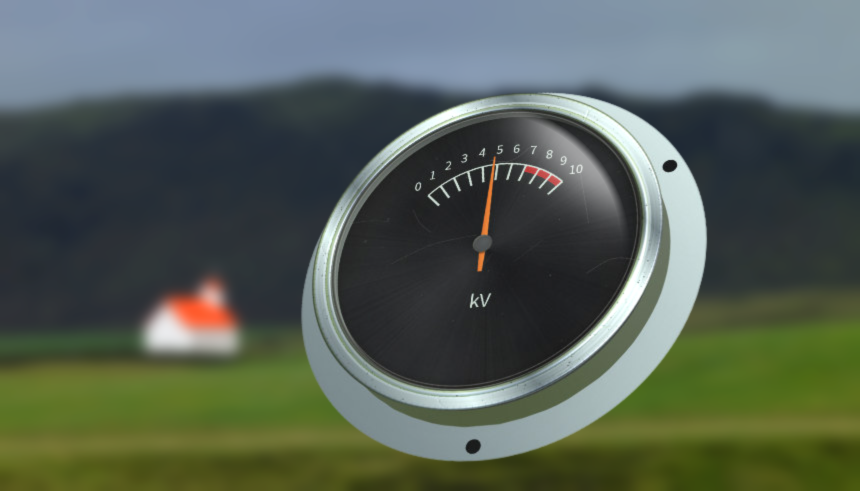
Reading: 5 kV
